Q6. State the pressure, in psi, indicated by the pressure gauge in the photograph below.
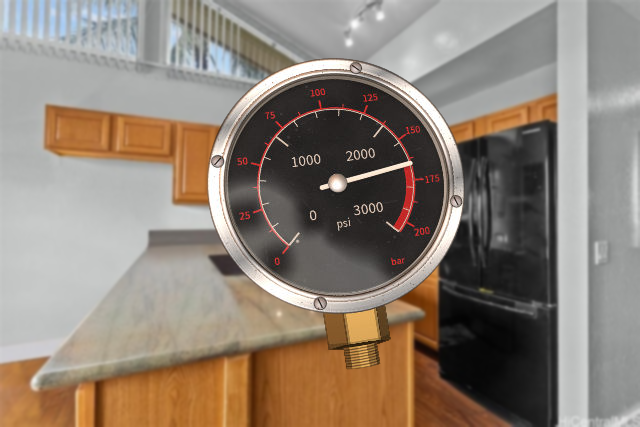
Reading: 2400 psi
